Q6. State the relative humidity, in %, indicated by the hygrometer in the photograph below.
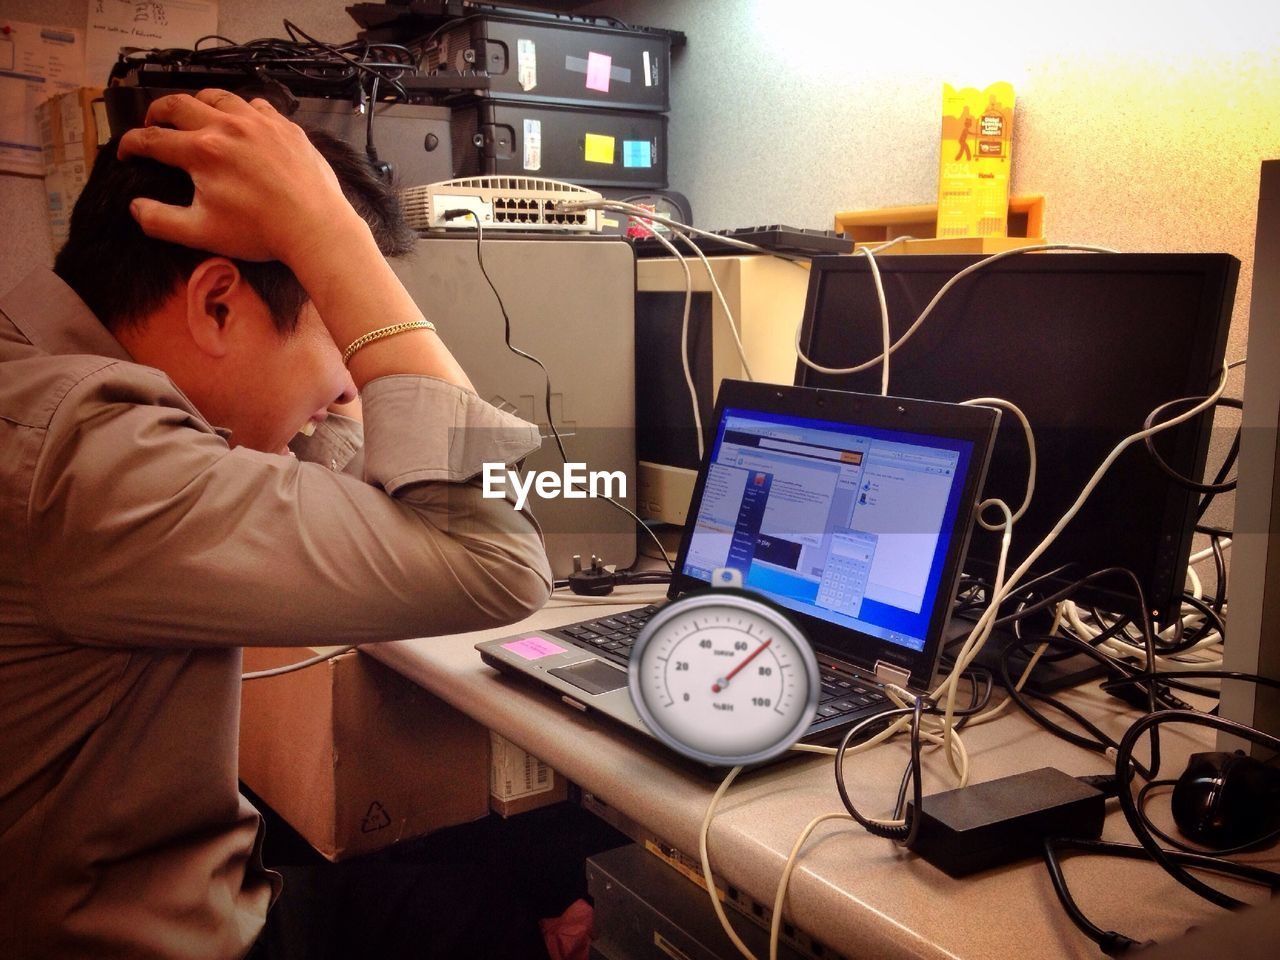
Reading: 68 %
